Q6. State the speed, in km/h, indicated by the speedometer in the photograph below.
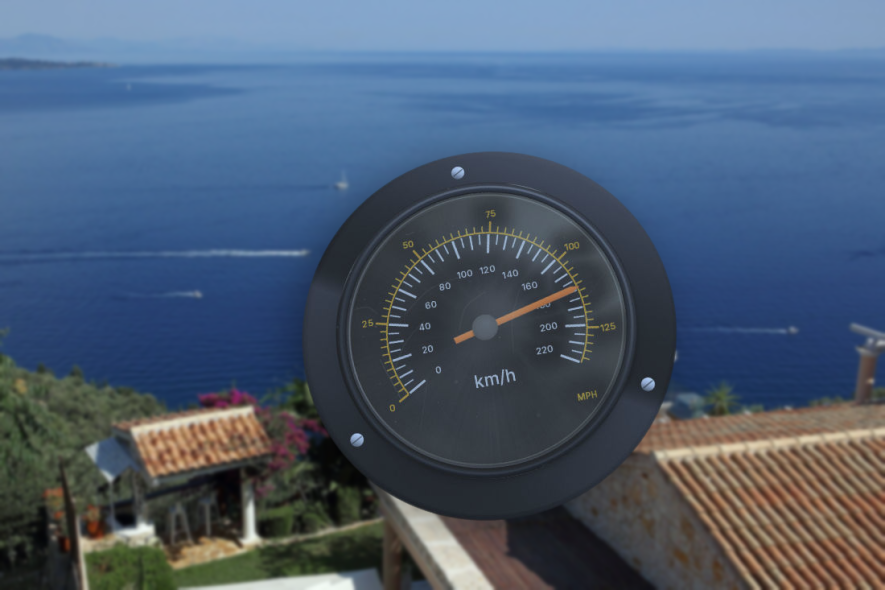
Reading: 180 km/h
